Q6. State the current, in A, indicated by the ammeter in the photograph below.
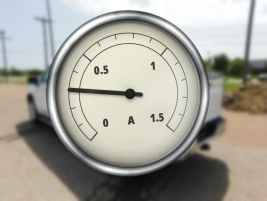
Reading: 0.3 A
